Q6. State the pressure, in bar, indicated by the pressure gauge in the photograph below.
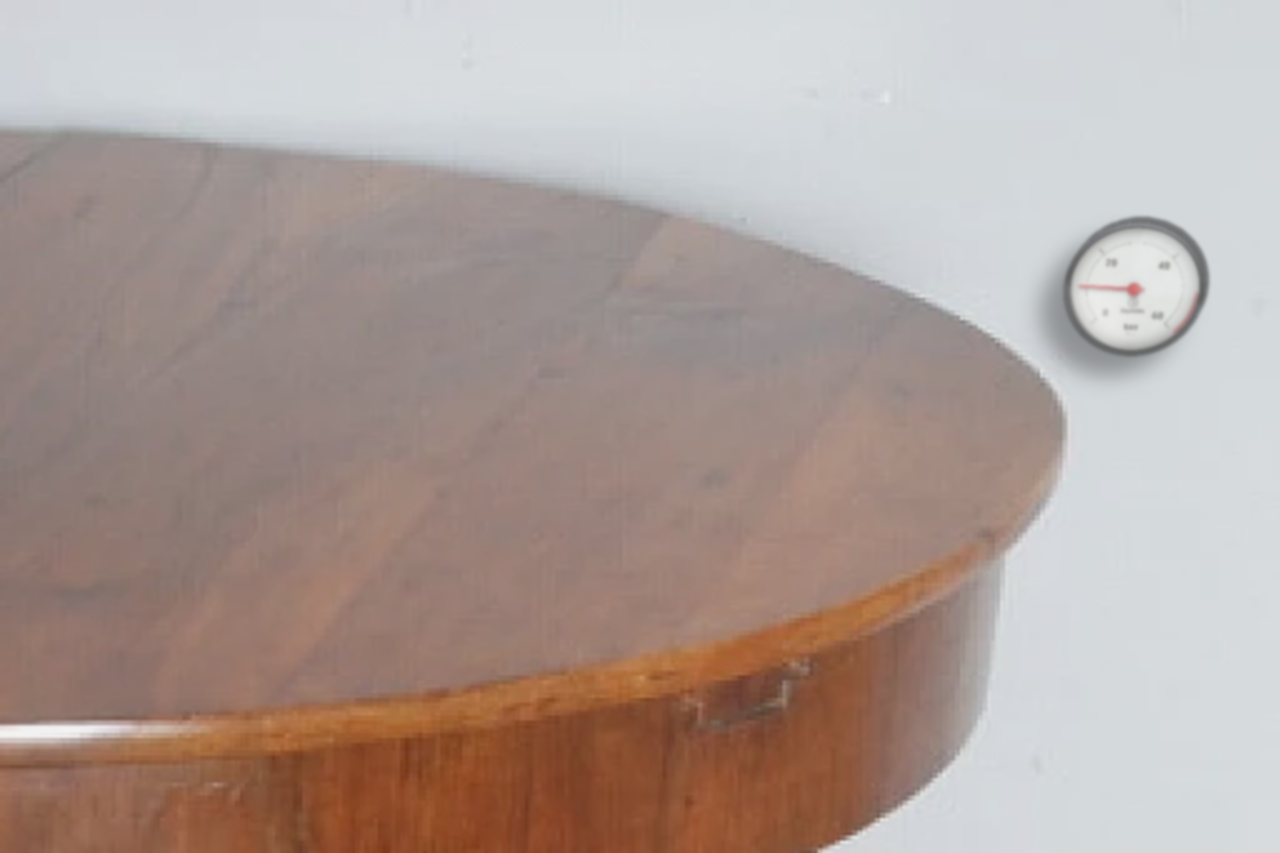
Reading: 10 bar
